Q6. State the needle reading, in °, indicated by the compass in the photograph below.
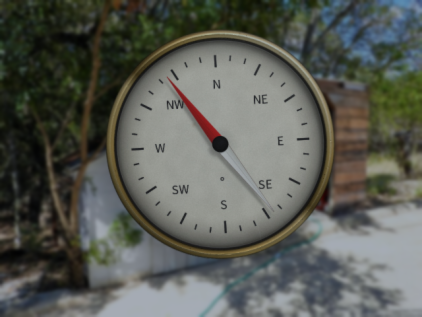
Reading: 325 °
